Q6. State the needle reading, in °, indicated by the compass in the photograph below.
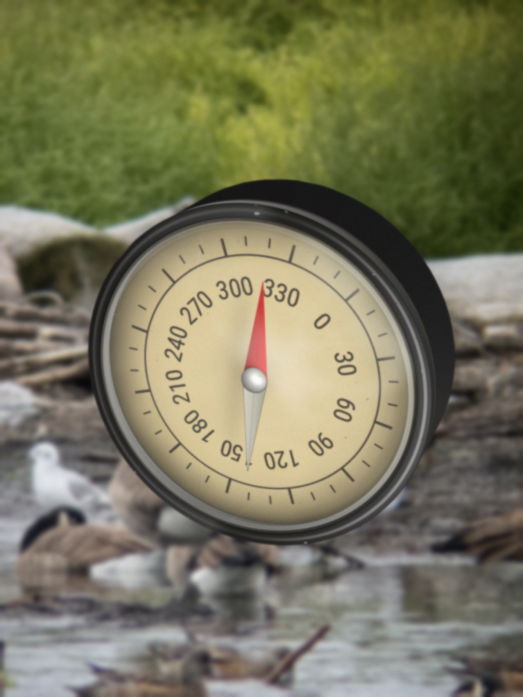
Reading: 320 °
